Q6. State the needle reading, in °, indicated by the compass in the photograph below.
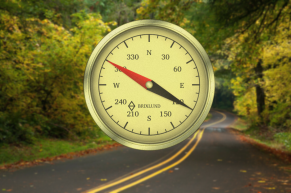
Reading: 300 °
